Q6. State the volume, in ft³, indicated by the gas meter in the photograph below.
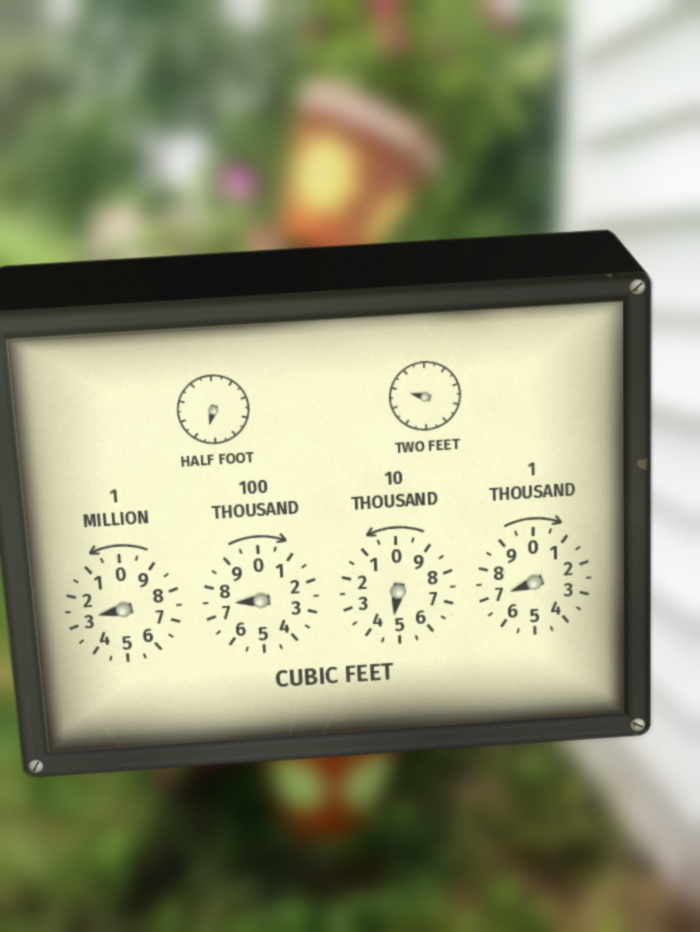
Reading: 274700 ft³
